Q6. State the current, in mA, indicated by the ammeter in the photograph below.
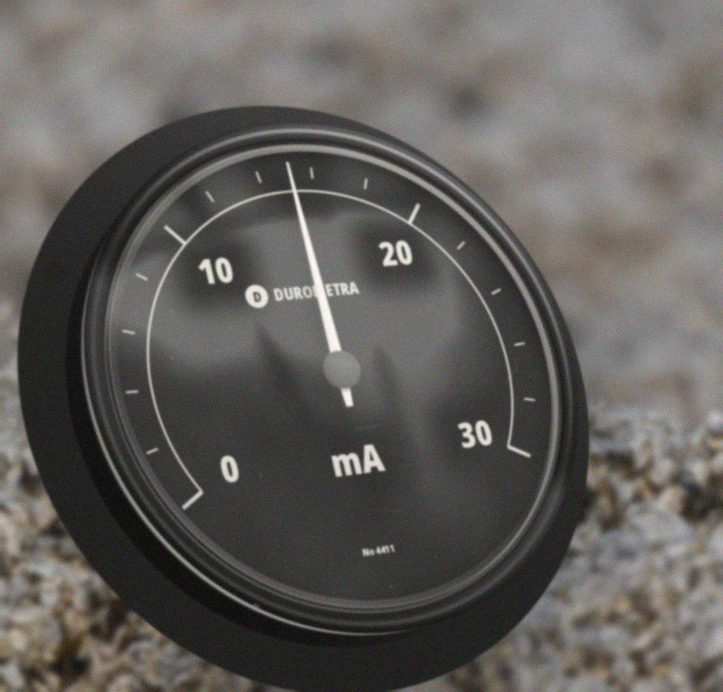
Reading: 15 mA
